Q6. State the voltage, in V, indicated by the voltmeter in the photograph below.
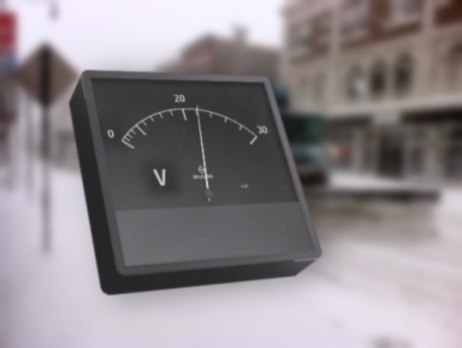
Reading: 22 V
